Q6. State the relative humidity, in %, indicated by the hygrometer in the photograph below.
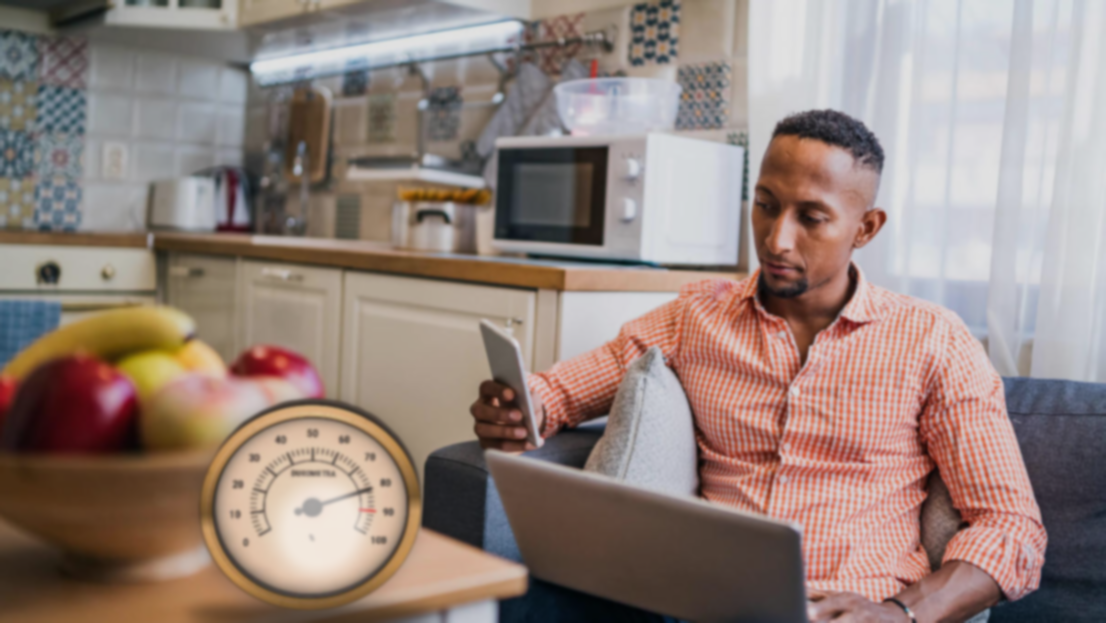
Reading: 80 %
